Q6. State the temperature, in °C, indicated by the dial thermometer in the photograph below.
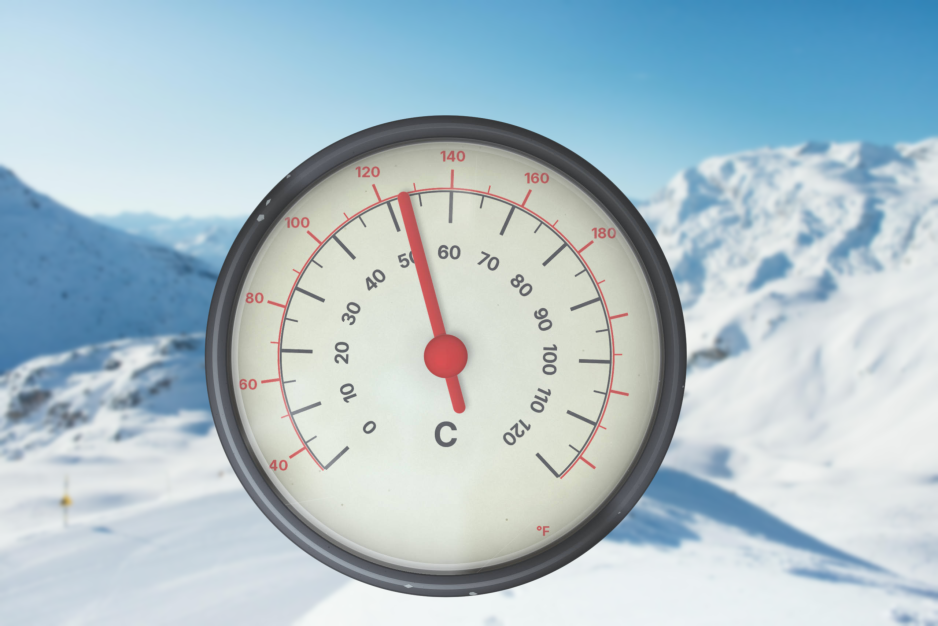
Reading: 52.5 °C
